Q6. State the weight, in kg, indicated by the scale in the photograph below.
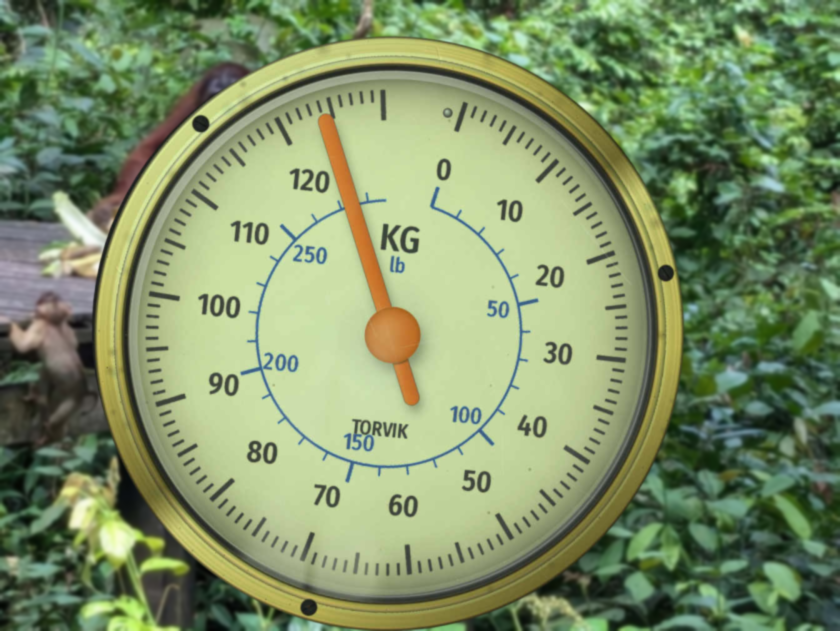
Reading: 124 kg
